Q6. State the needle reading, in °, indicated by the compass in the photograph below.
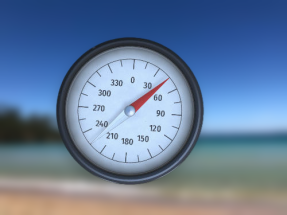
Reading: 45 °
